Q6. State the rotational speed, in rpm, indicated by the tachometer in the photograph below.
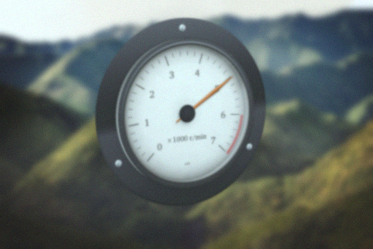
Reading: 5000 rpm
